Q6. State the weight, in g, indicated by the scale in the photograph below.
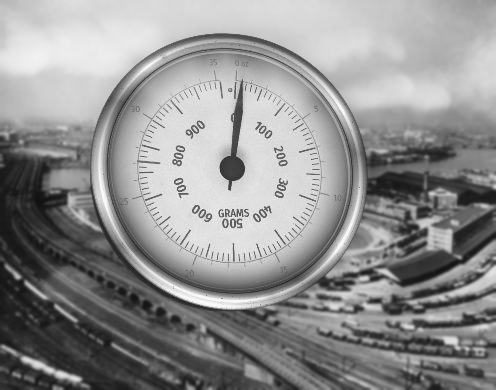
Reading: 10 g
